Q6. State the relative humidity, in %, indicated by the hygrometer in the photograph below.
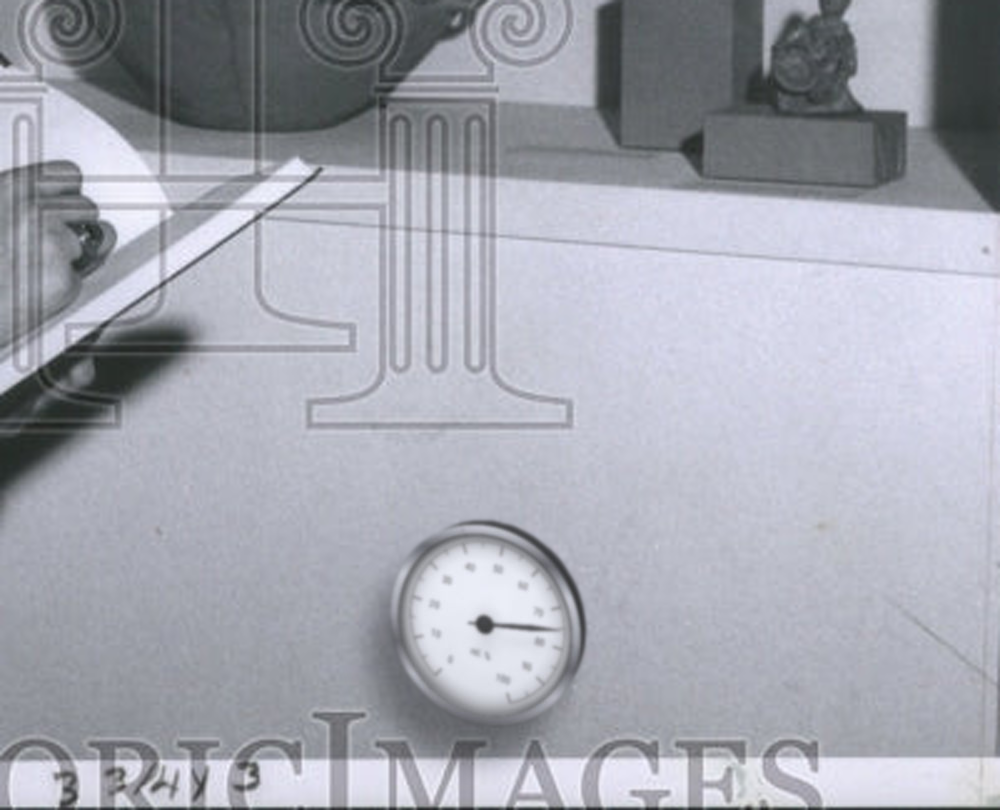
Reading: 75 %
